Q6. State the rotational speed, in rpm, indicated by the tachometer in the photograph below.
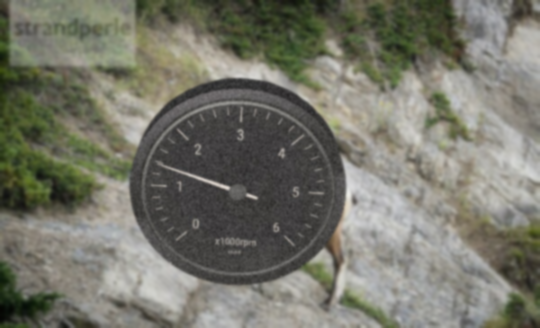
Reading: 1400 rpm
